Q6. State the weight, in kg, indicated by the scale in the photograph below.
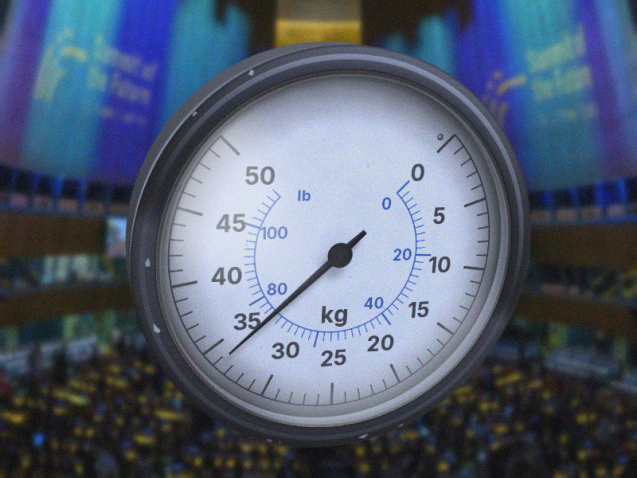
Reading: 34 kg
